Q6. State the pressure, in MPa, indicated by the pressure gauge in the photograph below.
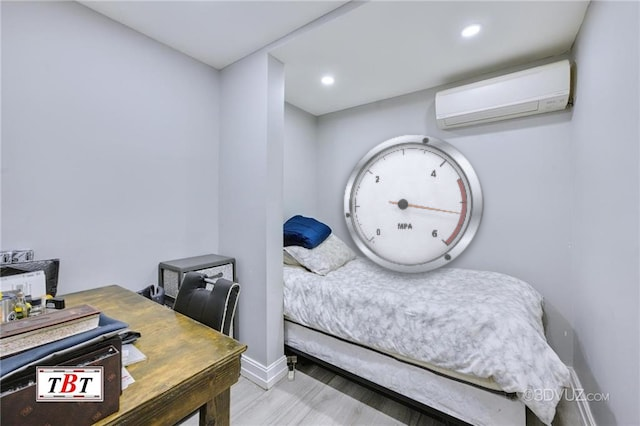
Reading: 5.25 MPa
